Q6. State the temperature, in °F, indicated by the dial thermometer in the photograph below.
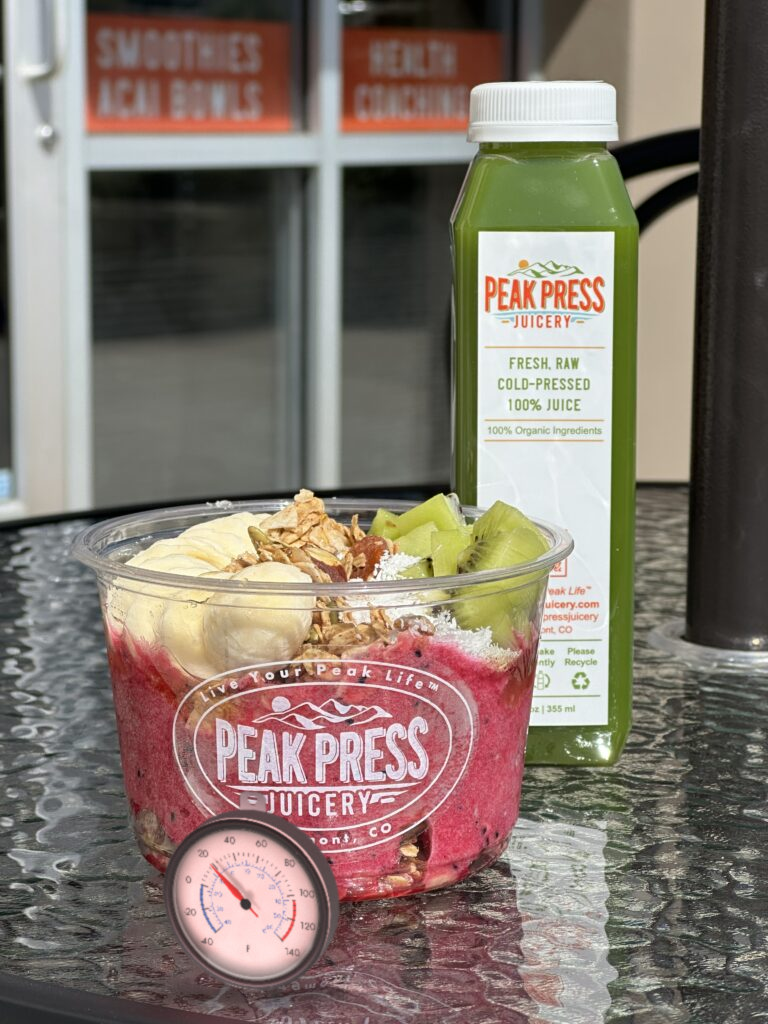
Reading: 20 °F
